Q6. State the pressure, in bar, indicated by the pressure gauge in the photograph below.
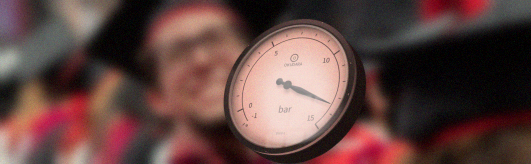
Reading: 13.5 bar
